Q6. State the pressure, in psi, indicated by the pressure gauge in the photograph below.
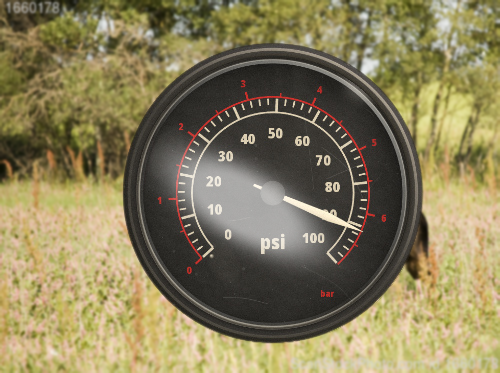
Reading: 91 psi
